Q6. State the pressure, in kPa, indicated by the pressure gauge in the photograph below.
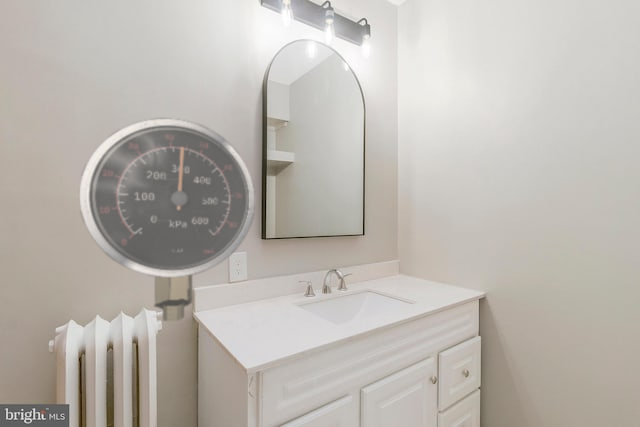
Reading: 300 kPa
